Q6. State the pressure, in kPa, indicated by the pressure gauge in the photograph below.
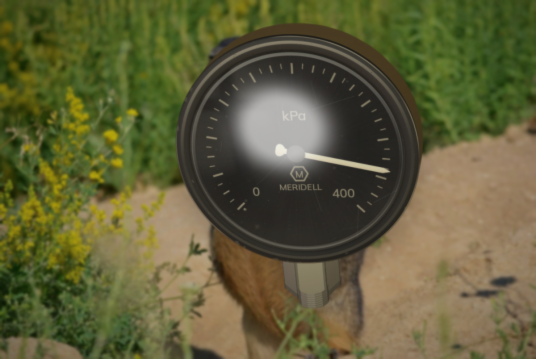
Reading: 350 kPa
